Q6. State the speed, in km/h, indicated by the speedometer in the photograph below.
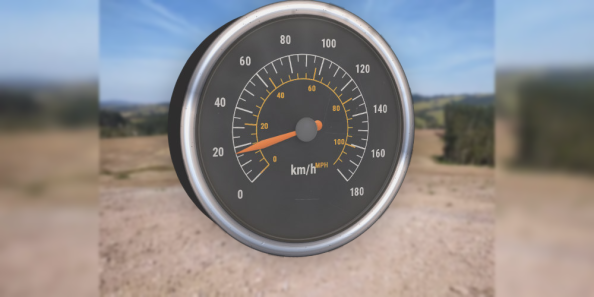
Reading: 17.5 km/h
